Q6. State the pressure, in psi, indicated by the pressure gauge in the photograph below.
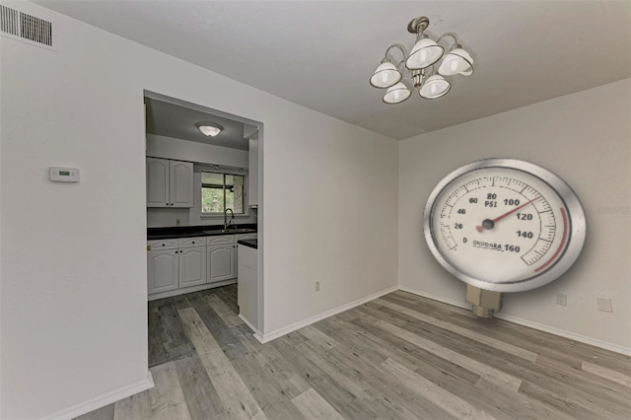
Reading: 110 psi
